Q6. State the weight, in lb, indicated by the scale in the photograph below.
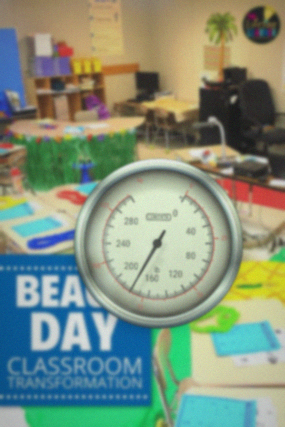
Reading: 180 lb
